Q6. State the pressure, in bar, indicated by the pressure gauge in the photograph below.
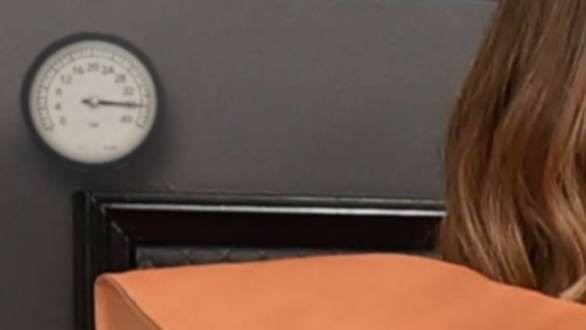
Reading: 36 bar
